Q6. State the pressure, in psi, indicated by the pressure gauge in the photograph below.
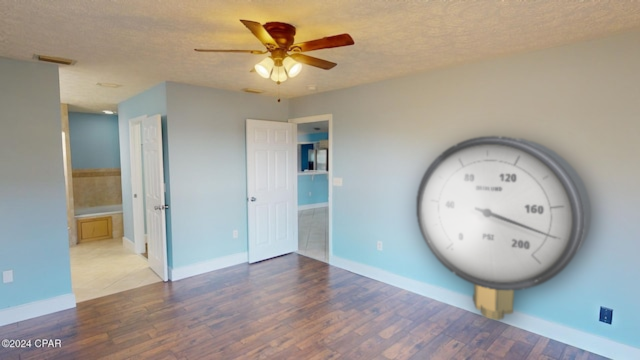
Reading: 180 psi
